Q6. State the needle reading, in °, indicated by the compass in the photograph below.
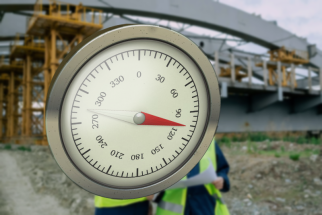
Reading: 105 °
